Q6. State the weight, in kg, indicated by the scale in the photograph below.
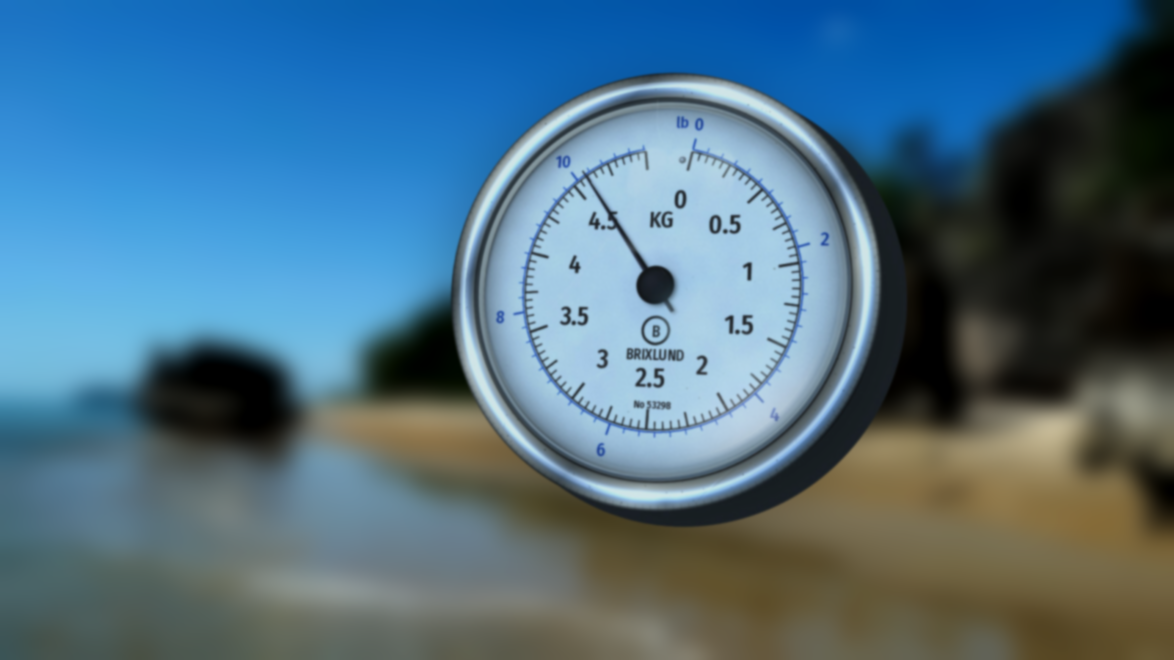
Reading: 4.6 kg
